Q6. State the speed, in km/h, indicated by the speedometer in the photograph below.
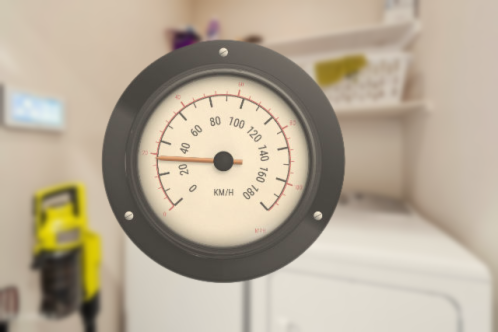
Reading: 30 km/h
